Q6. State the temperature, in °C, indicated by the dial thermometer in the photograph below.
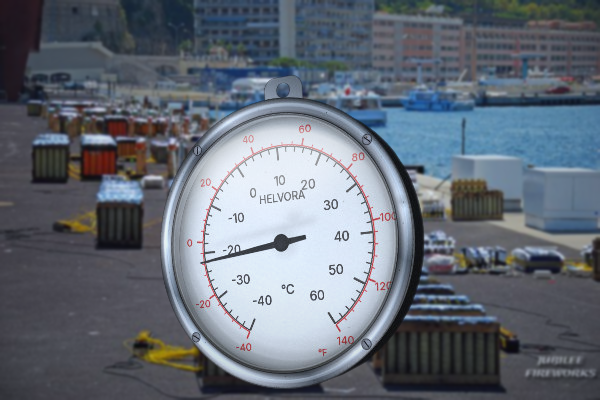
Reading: -22 °C
